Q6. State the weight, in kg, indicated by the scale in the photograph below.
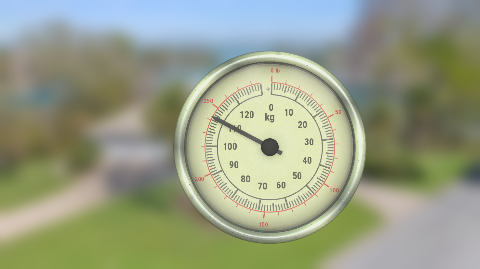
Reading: 110 kg
